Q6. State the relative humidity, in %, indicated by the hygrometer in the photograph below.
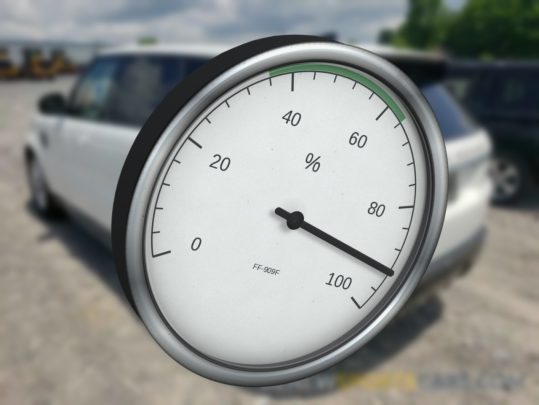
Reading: 92 %
